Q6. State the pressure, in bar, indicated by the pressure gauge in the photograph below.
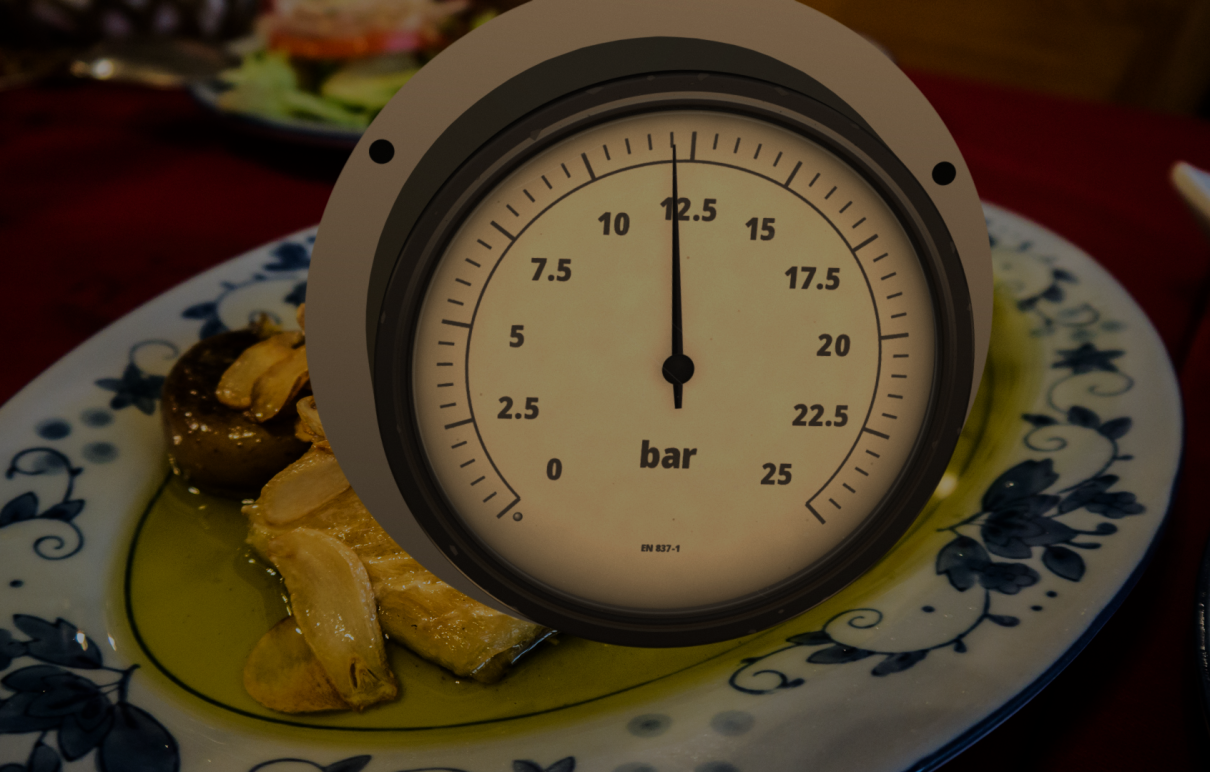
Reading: 12 bar
